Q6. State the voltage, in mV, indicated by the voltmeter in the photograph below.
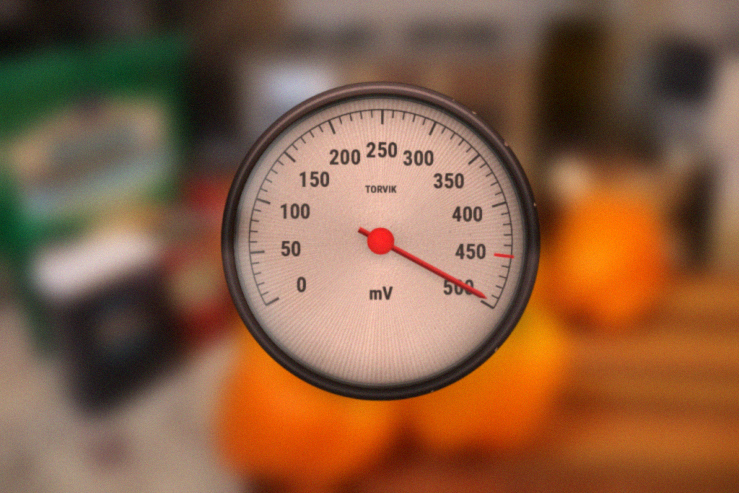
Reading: 495 mV
